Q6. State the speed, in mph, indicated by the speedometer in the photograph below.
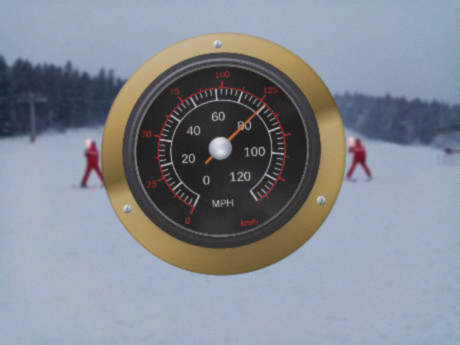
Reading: 80 mph
